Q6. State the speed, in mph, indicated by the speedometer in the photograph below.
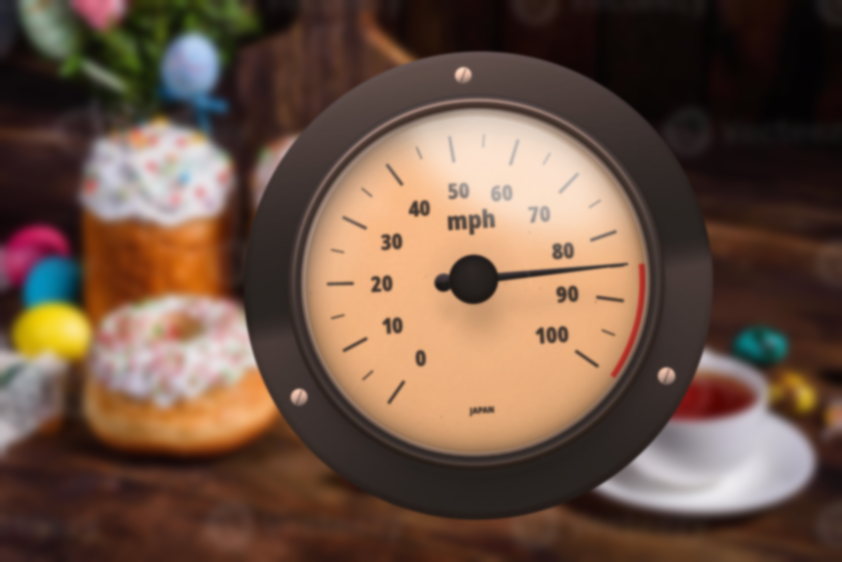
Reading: 85 mph
